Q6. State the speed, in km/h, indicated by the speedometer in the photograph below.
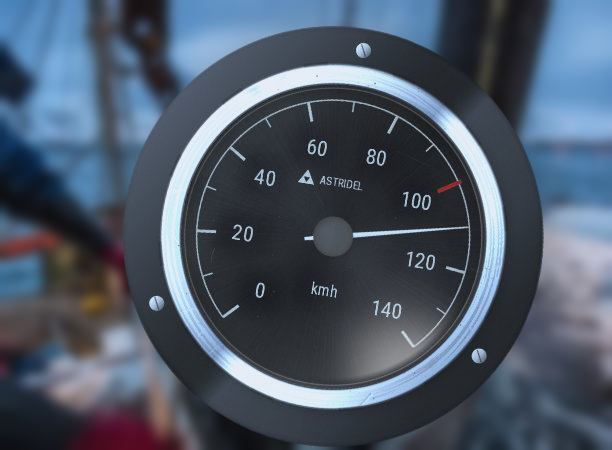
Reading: 110 km/h
